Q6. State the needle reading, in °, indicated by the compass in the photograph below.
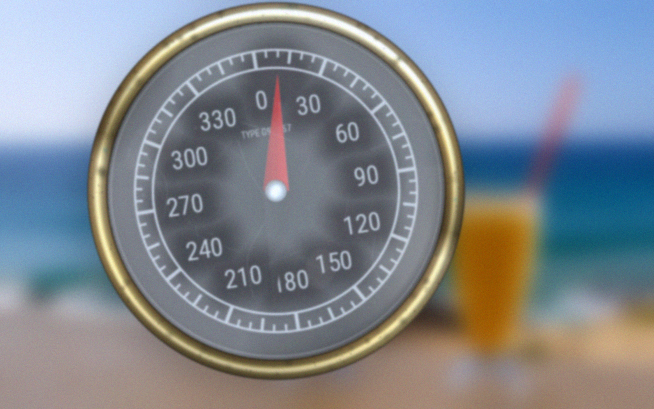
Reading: 10 °
